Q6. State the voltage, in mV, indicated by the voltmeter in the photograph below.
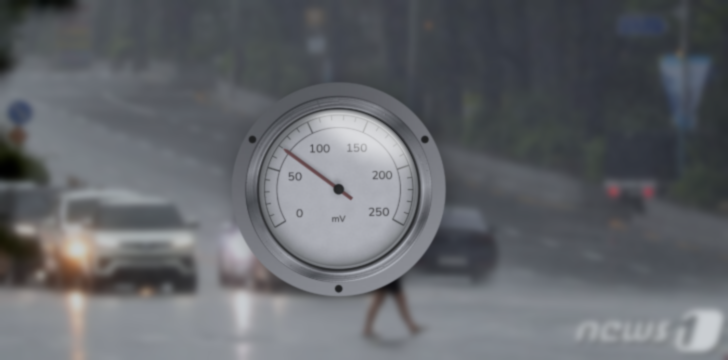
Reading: 70 mV
